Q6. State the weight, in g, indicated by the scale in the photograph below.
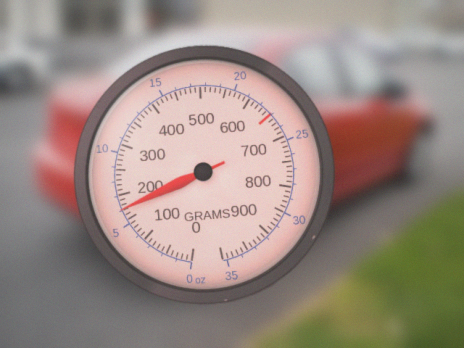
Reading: 170 g
